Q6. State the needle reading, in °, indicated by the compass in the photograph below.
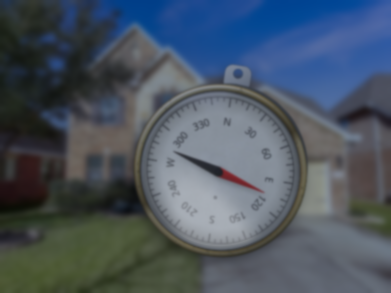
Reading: 105 °
